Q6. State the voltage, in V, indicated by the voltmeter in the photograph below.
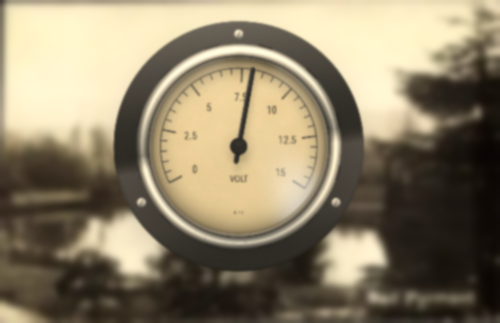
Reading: 8 V
